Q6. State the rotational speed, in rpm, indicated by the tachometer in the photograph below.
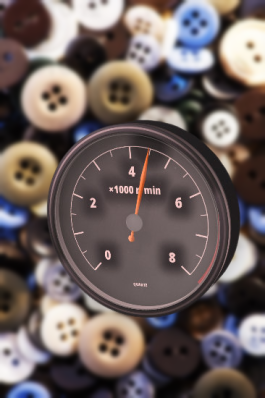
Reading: 4500 rpm
